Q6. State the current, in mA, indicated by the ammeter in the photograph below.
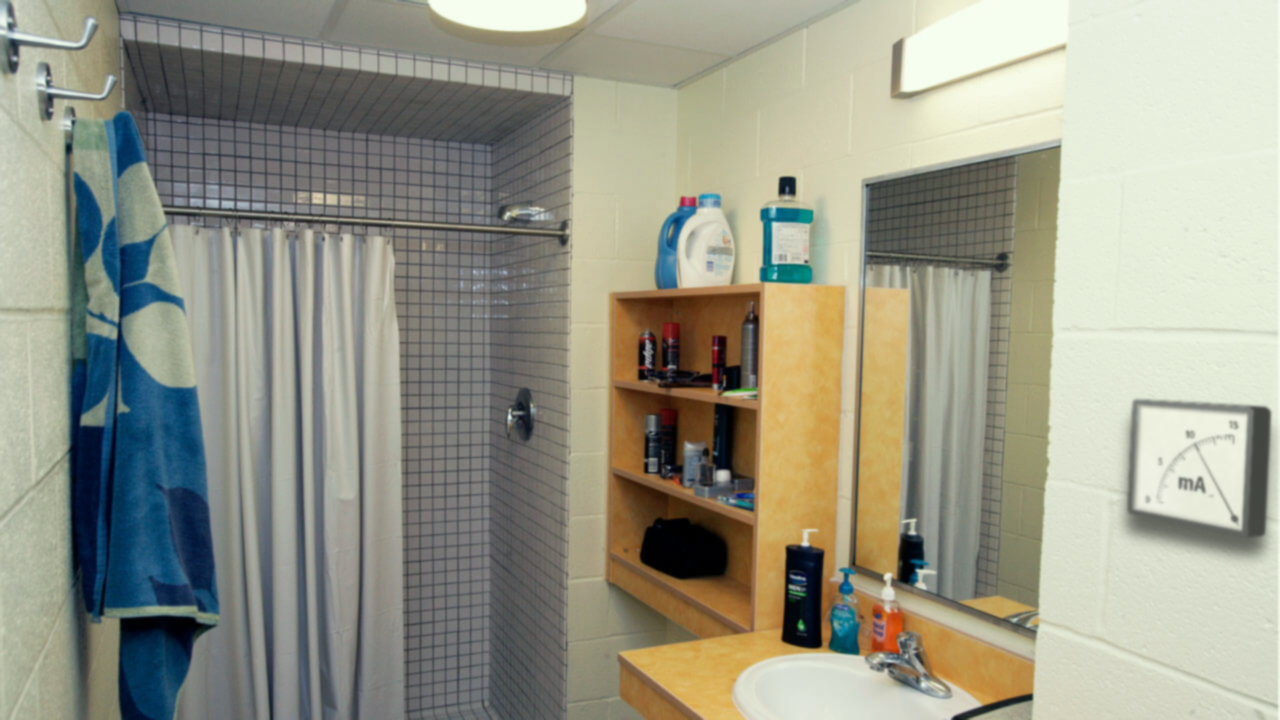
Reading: 10 mA
